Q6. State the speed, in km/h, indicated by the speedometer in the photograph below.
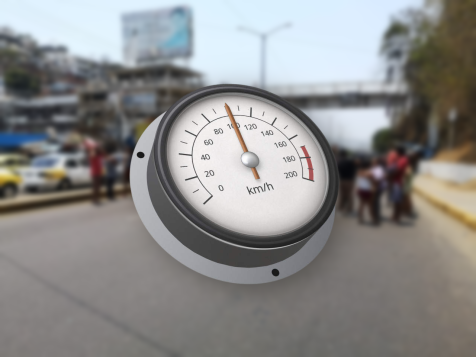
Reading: 100 km/h
